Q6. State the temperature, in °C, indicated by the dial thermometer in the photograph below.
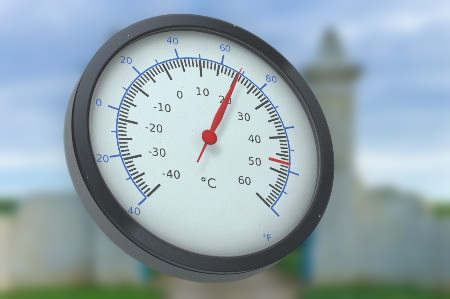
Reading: 20 °C
